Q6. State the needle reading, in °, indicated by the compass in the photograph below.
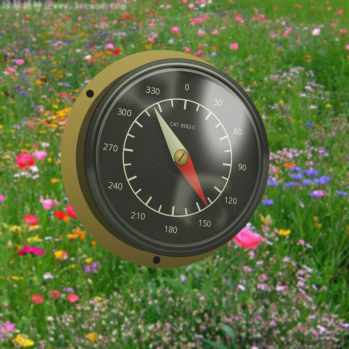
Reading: 142.5 °
